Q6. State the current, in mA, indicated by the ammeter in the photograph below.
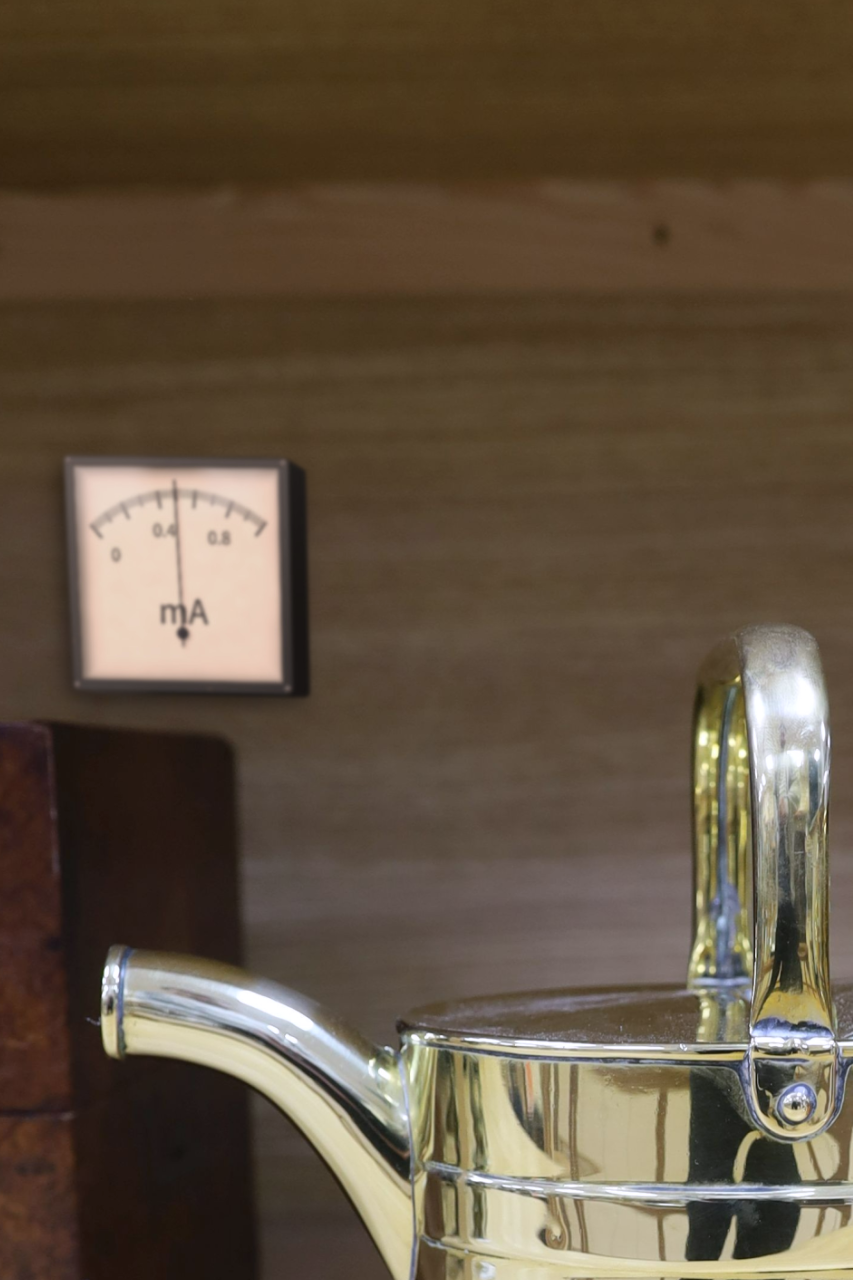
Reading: 0.5 mA
